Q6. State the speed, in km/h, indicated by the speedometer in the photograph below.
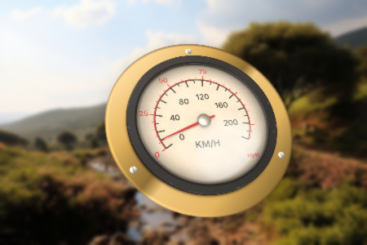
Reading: 10 km/h
